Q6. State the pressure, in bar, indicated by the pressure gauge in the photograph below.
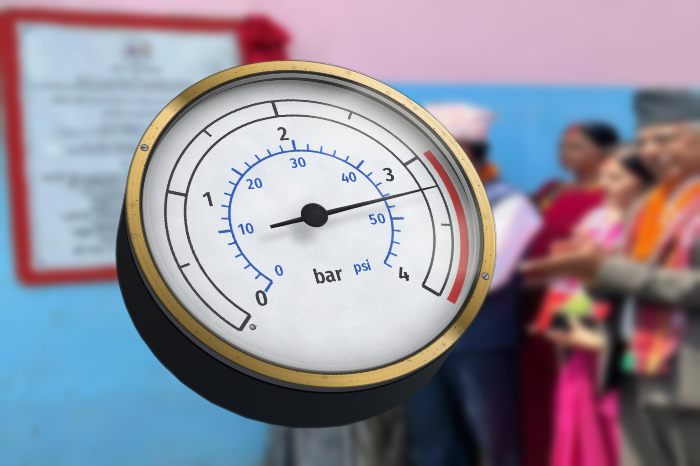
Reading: 3.25 bar
